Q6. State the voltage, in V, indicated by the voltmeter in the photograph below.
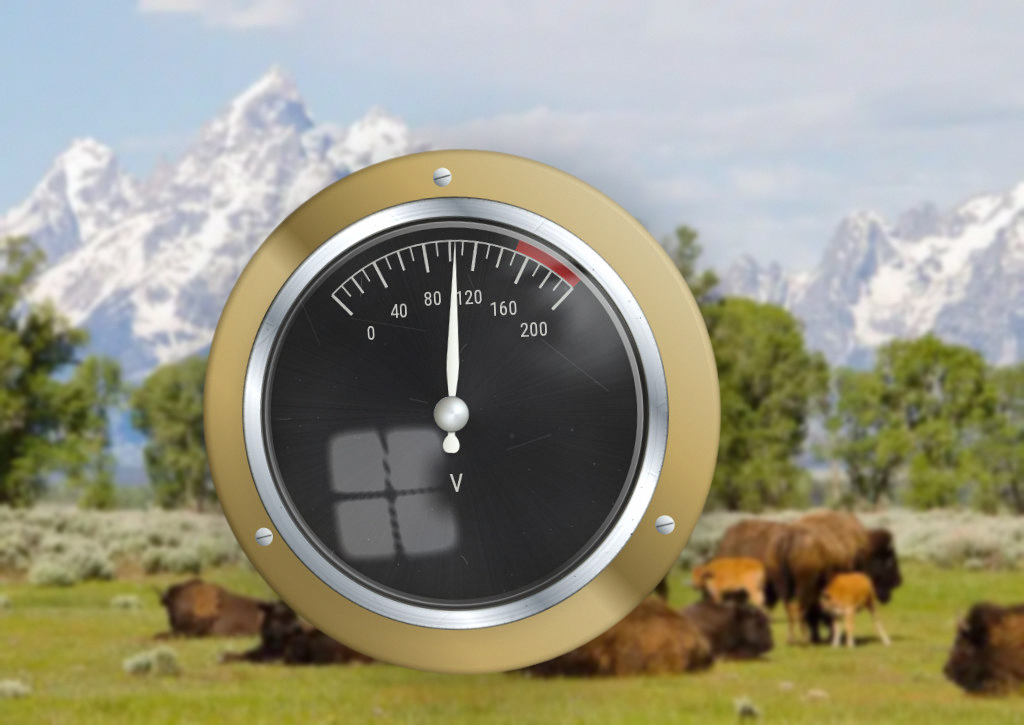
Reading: 105 V
